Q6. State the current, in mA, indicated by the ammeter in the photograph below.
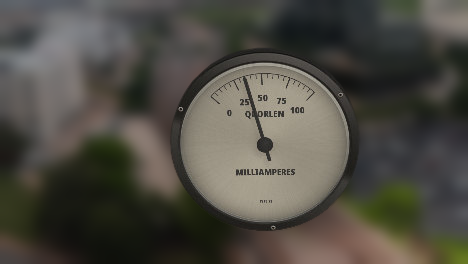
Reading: 35 mA
